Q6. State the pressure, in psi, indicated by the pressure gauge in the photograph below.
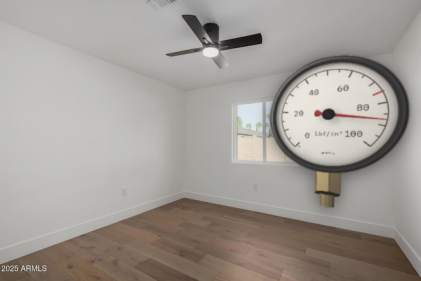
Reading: 87.5 psi
